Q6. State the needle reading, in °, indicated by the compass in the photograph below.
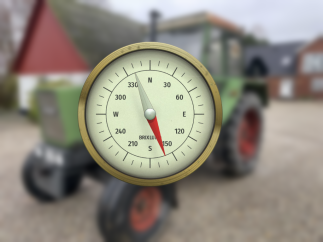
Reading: 160 °
